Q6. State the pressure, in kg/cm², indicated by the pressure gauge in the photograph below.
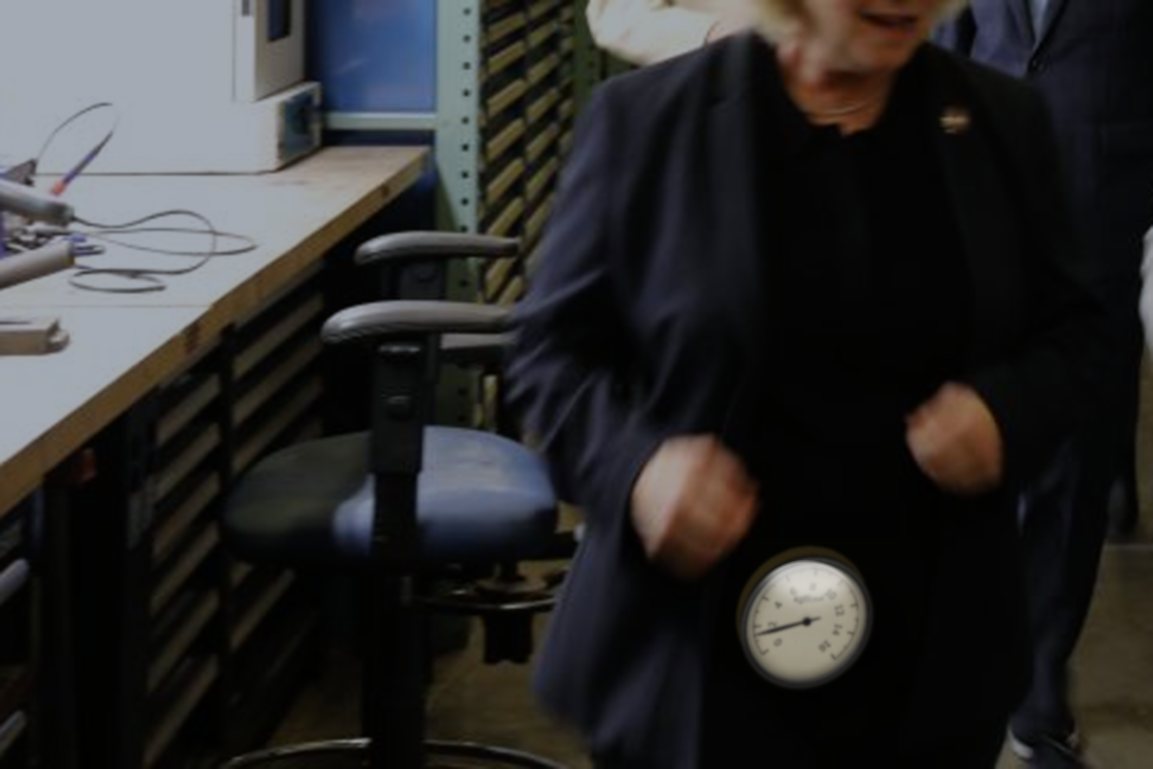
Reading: 1.5 kg/cm²
